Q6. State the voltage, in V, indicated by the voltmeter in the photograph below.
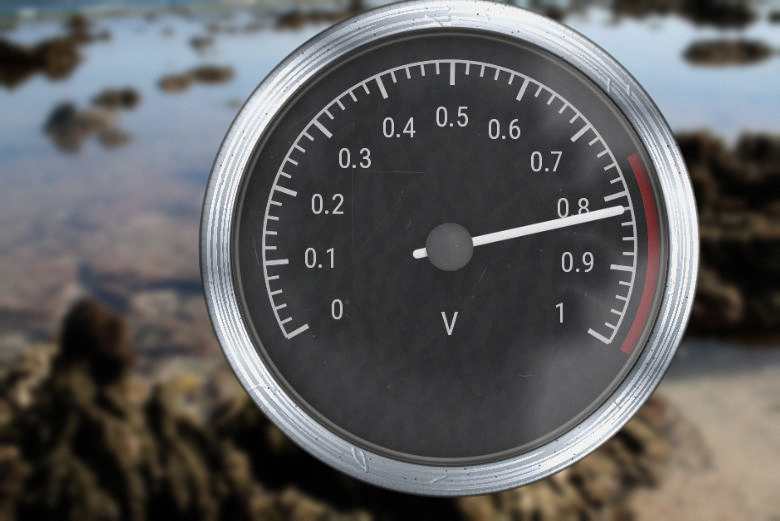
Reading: 0.82 V
